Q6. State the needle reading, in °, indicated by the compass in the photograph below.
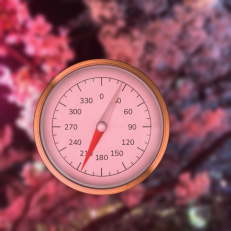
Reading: 205 °
